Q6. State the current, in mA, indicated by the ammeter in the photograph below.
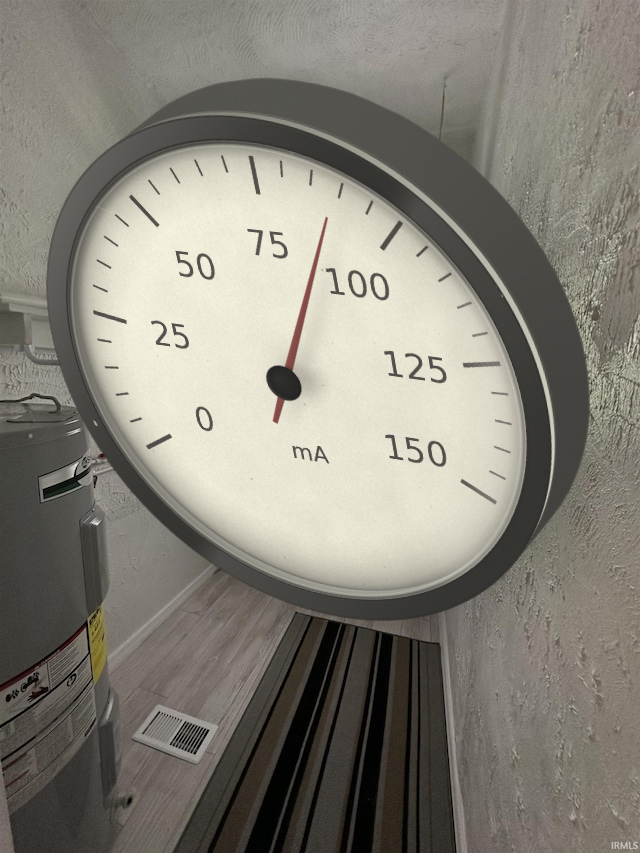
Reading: 90 mA
